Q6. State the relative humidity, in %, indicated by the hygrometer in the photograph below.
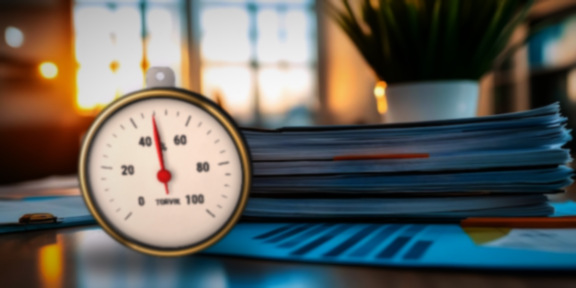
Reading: 48 %
